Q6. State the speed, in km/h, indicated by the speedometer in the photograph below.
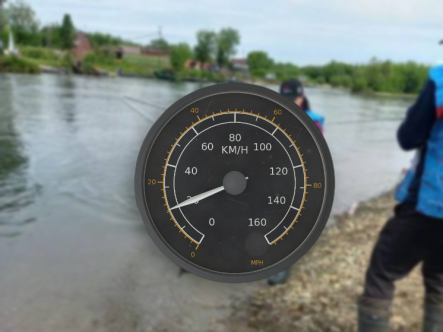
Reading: 20 km/h
